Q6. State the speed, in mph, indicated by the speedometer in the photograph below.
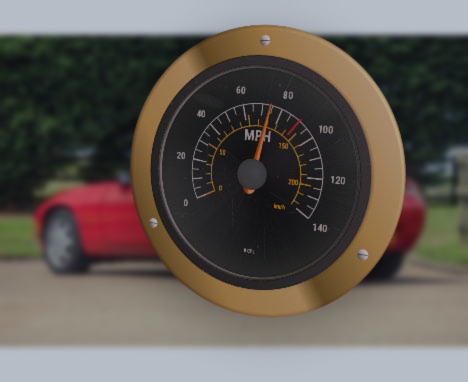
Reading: 75 mph
